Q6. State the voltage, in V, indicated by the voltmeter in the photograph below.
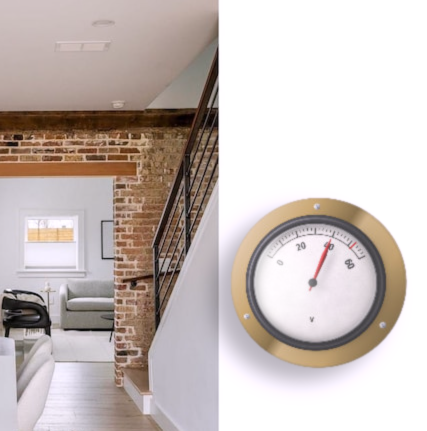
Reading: 40 V
